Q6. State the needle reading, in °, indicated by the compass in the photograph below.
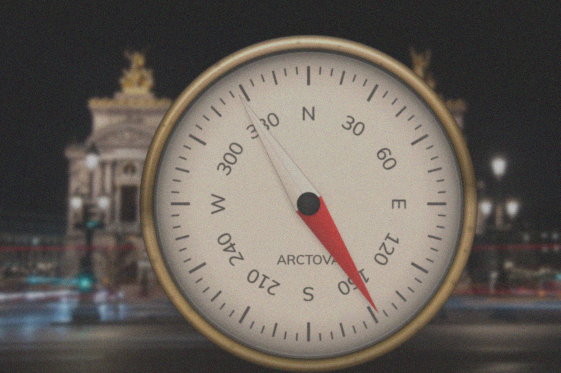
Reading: 147.5 °
